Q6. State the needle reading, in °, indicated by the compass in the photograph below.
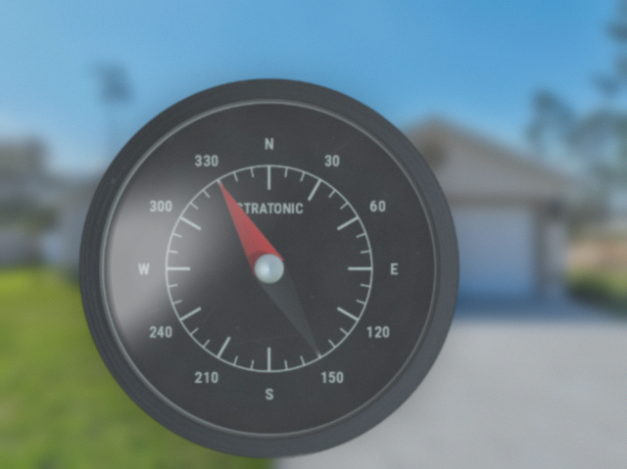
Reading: 330 °
